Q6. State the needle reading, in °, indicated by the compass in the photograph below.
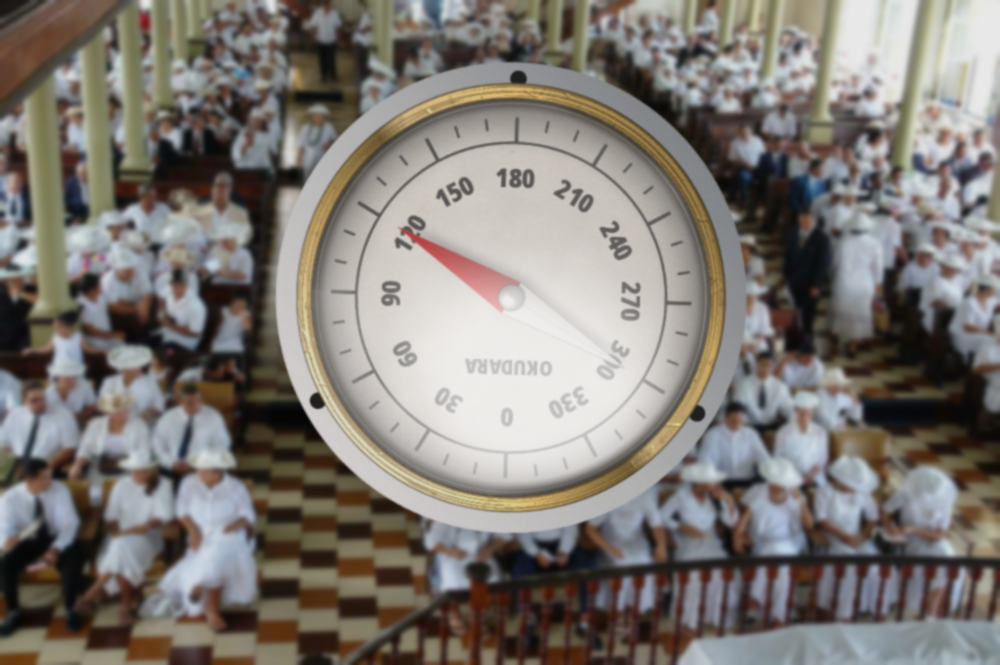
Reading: 120 °
